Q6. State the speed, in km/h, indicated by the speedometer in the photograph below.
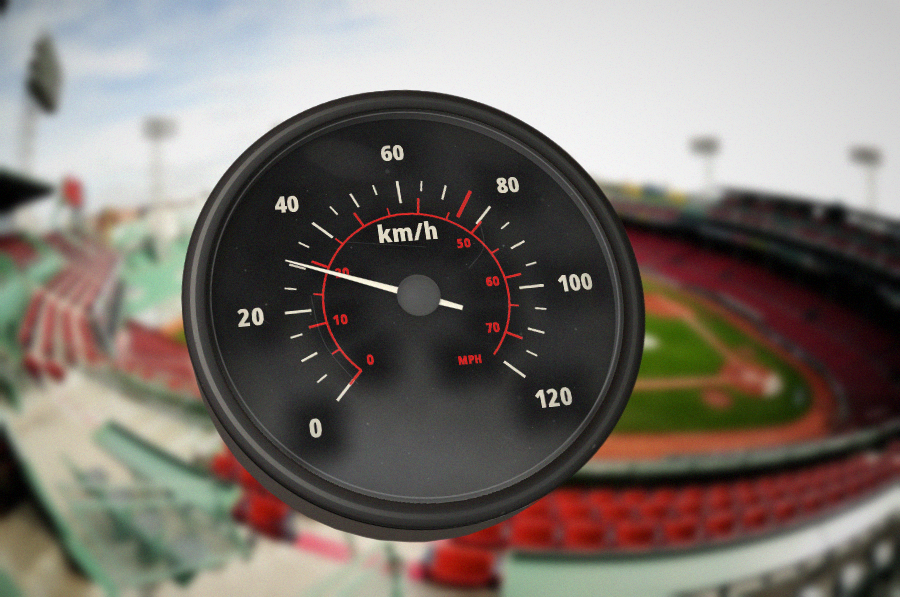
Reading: 30 km/h
